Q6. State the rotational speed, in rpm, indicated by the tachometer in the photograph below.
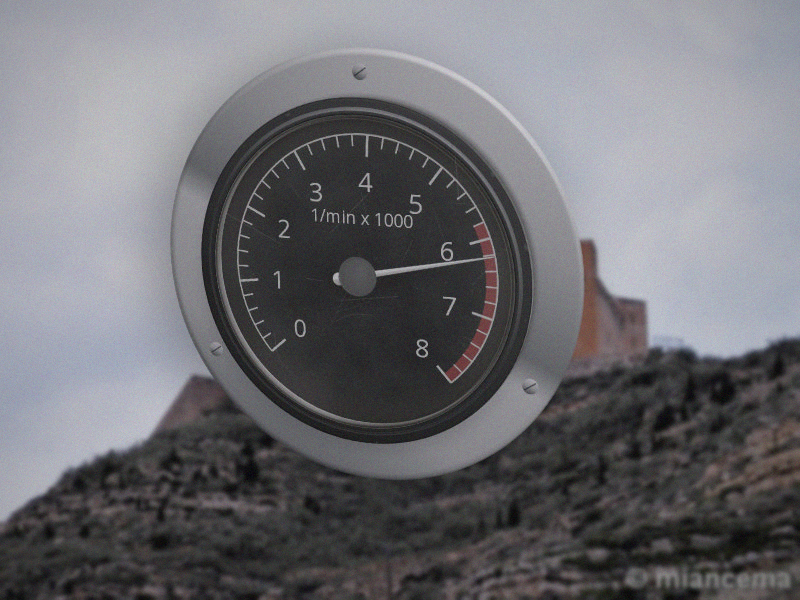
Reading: 6200 rpm
